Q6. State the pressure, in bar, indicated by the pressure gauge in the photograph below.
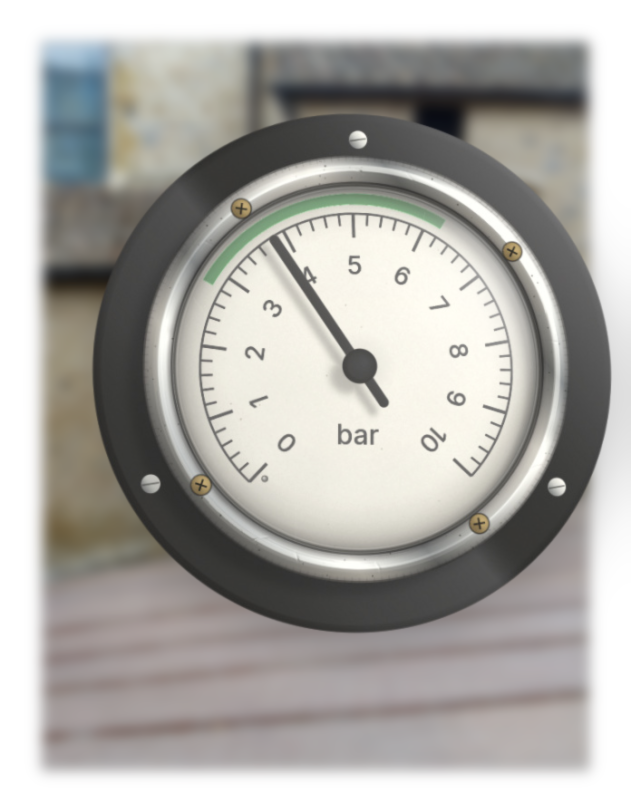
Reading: 3.8 bar
